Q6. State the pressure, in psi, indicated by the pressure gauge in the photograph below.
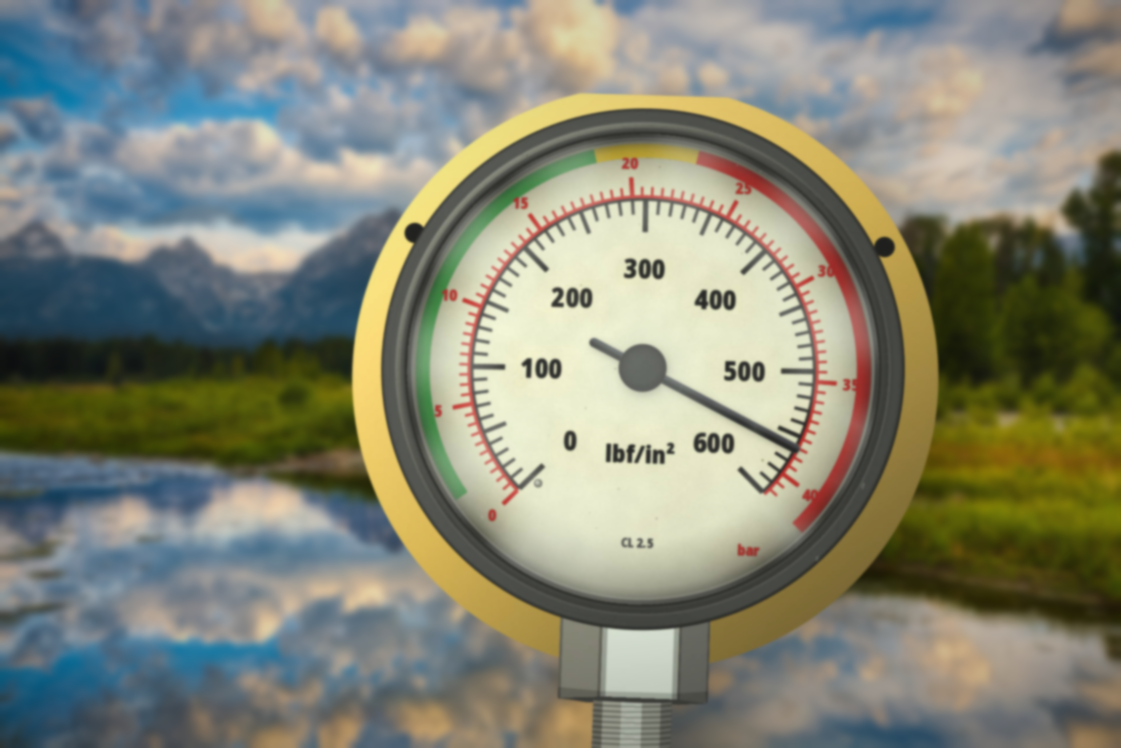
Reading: 560 psi
